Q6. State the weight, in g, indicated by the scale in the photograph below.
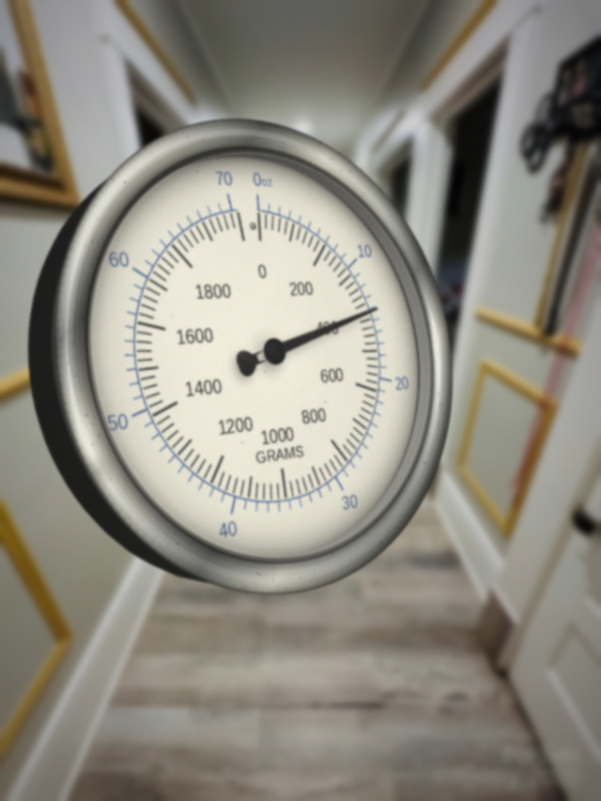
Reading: 400 g
